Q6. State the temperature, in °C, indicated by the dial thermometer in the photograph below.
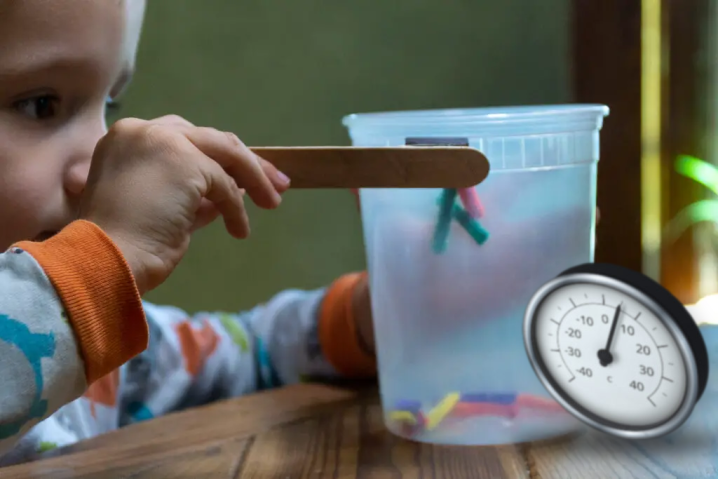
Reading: 5 °C
